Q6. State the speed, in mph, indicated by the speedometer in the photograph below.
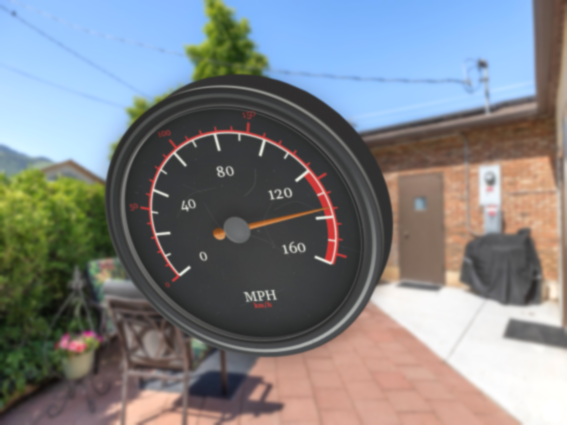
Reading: 135 mph
